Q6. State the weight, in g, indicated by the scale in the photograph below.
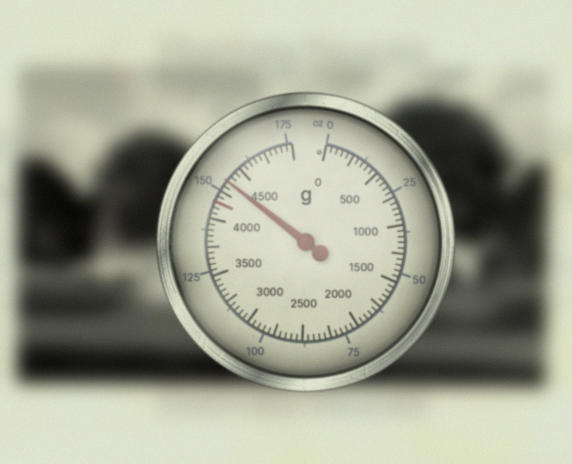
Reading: 4350 g
